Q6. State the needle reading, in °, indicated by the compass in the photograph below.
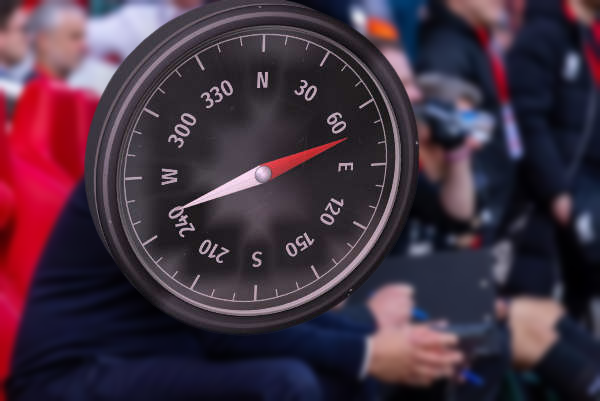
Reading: 70 °
